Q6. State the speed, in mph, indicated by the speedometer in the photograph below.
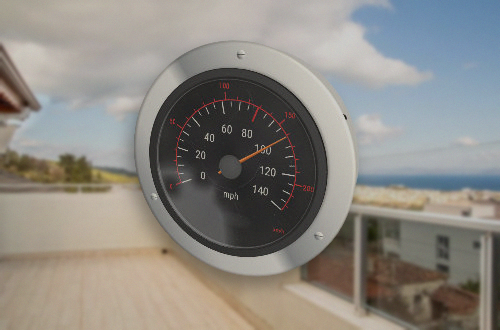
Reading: 100 mph
